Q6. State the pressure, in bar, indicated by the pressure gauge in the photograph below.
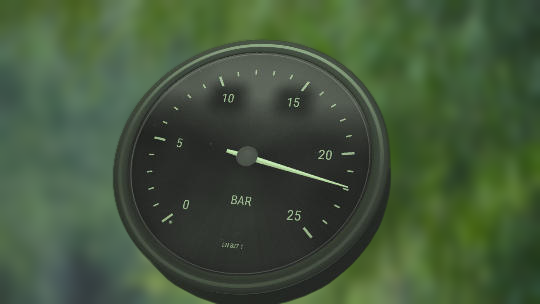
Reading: 22 bar
